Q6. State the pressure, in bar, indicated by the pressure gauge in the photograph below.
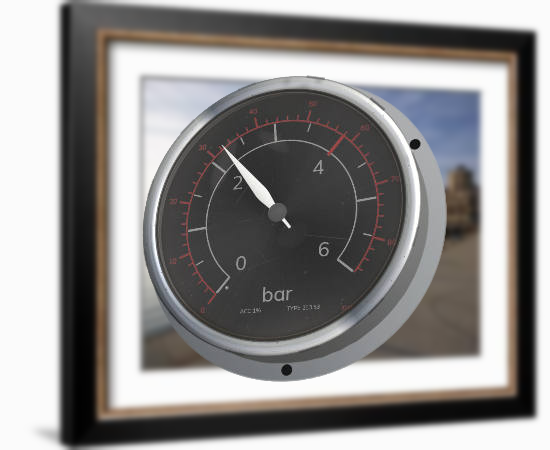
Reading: 2.25 bar
